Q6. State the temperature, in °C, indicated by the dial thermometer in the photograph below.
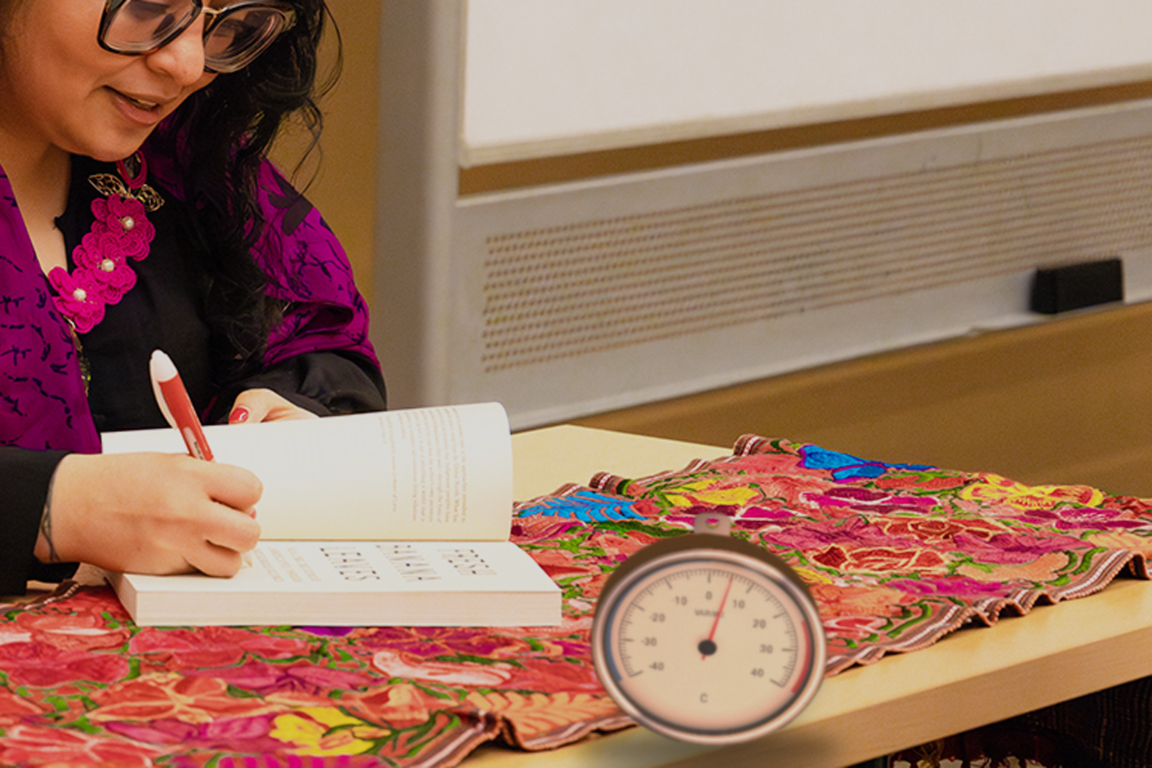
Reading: 5 °C
